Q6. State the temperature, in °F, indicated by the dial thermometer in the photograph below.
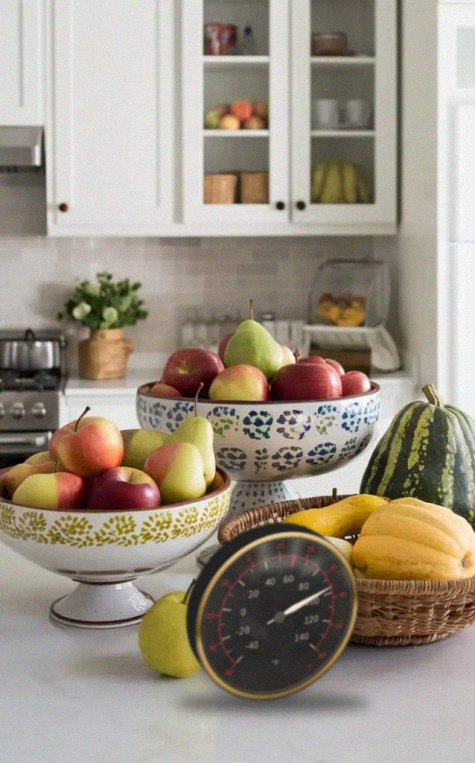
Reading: 95 °F
